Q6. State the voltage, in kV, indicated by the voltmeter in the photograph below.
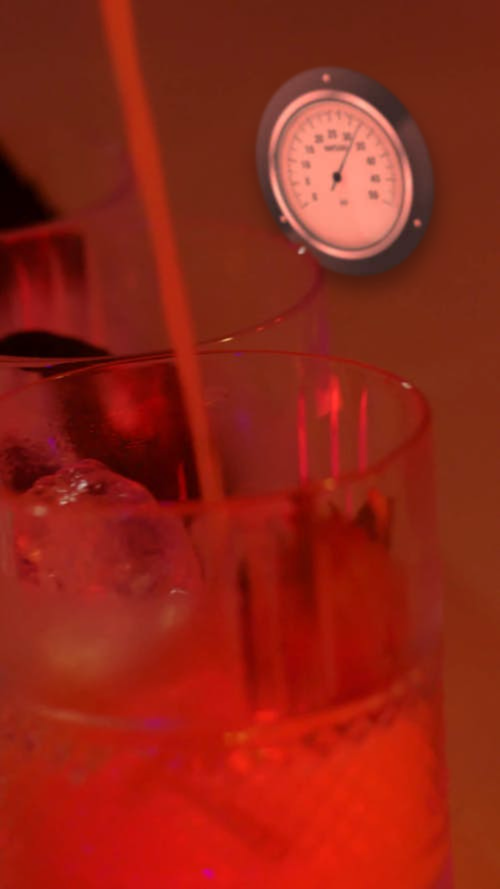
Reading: 32.5 kV
